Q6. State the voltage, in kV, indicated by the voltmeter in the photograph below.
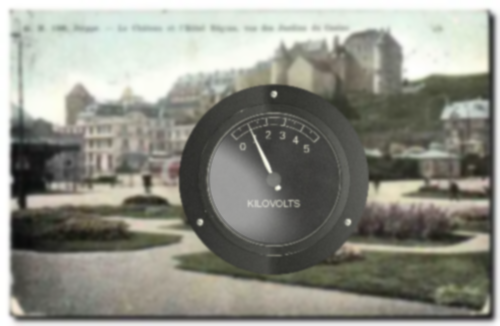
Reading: 1 kV
